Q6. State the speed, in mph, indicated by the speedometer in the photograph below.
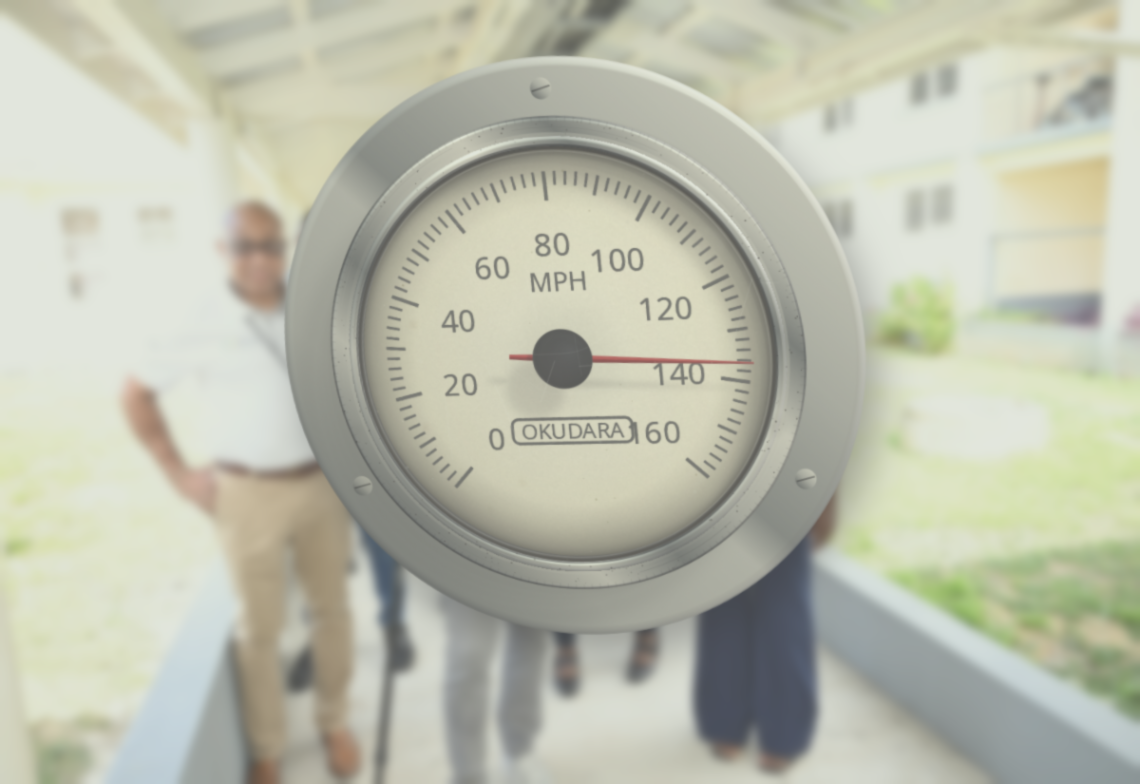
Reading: 136 mph
